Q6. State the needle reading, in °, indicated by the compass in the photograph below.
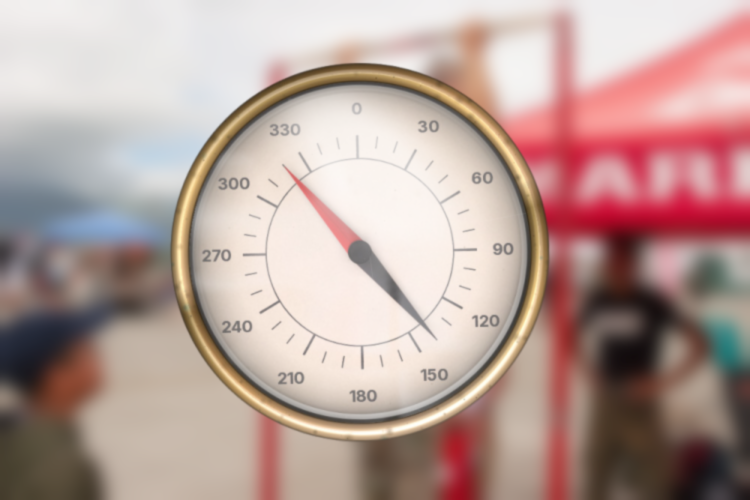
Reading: 320 °
